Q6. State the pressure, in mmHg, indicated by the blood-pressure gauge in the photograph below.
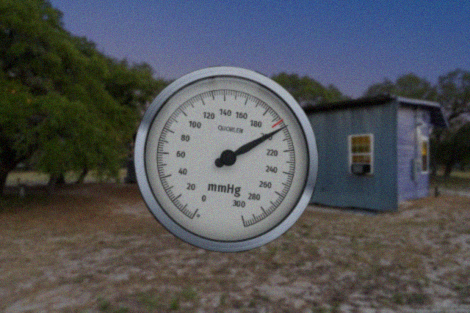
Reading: 200 mmHg
